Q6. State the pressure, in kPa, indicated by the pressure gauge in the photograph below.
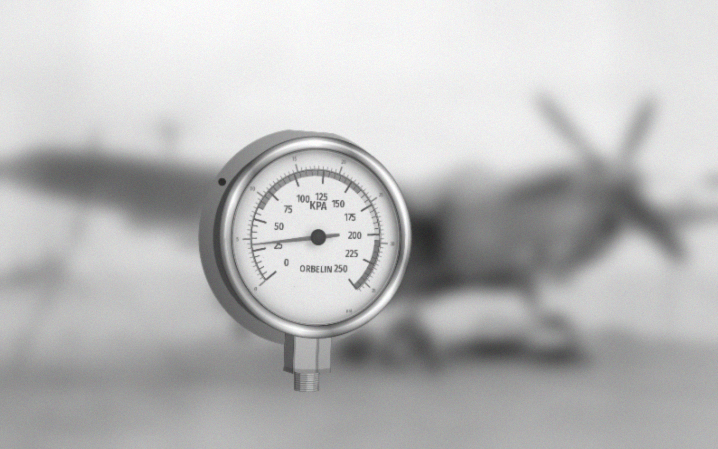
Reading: 30 kPa
